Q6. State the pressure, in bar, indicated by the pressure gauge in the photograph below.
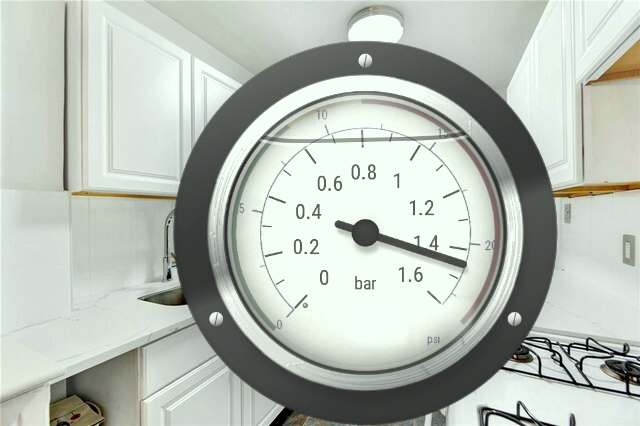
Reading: 1.45 bar
